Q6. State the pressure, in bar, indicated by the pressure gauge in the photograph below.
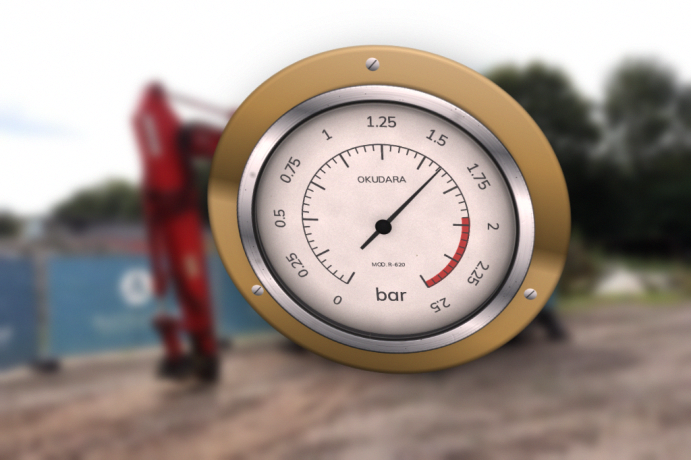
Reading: 1.6 bar
